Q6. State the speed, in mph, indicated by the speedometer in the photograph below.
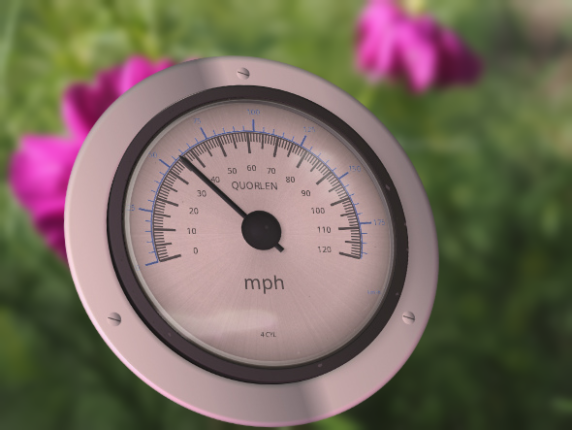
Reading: 35 mph
